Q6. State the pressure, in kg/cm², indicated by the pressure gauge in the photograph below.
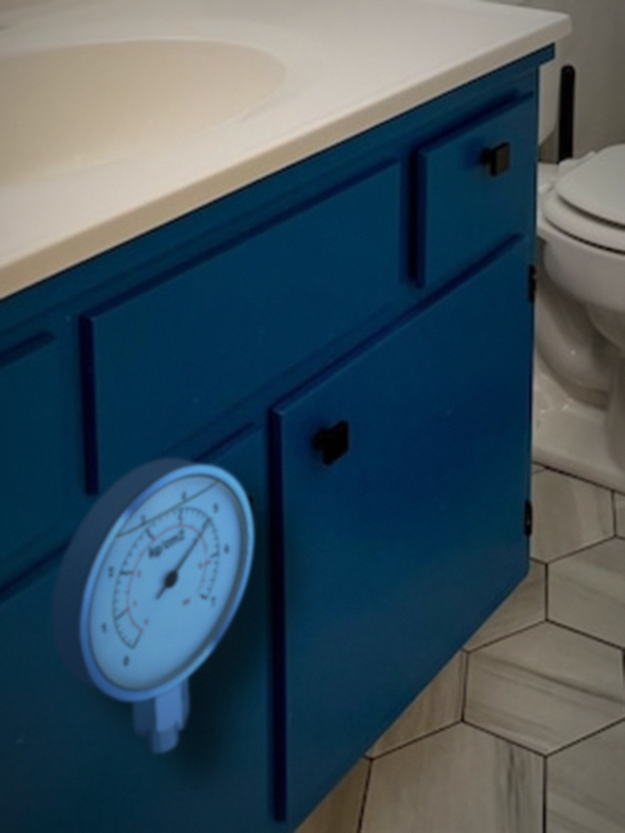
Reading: 5 kg/cm²
